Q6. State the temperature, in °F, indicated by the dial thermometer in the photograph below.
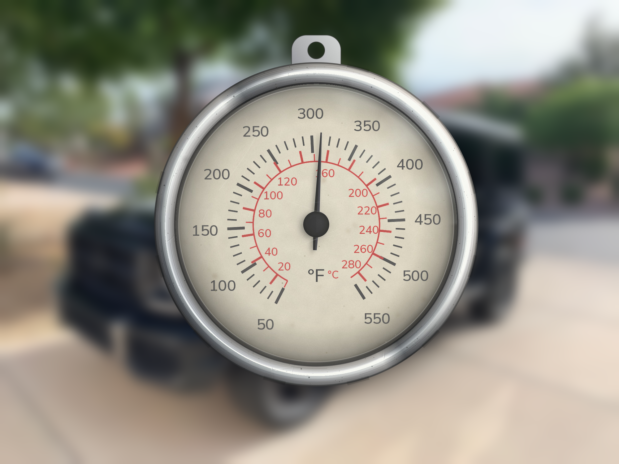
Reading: 310 °F
